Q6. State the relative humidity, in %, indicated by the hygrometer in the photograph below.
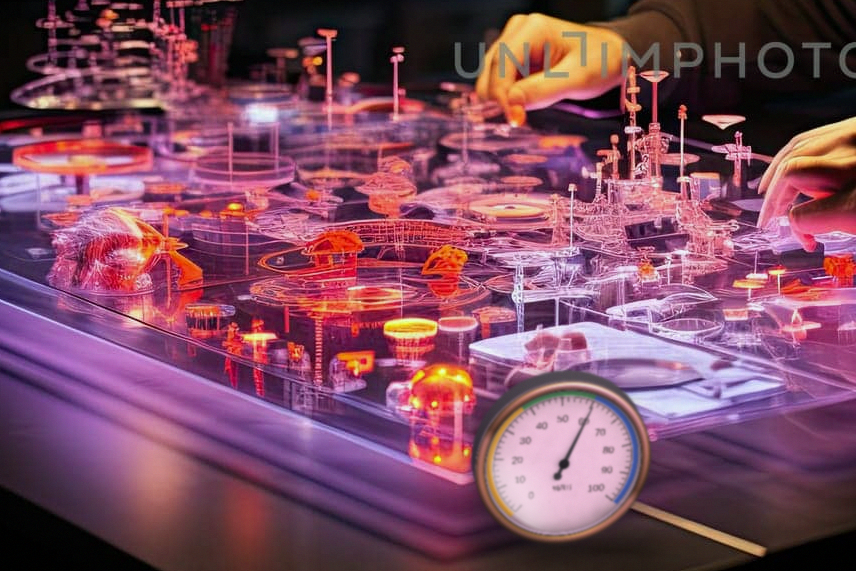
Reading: 60 %
